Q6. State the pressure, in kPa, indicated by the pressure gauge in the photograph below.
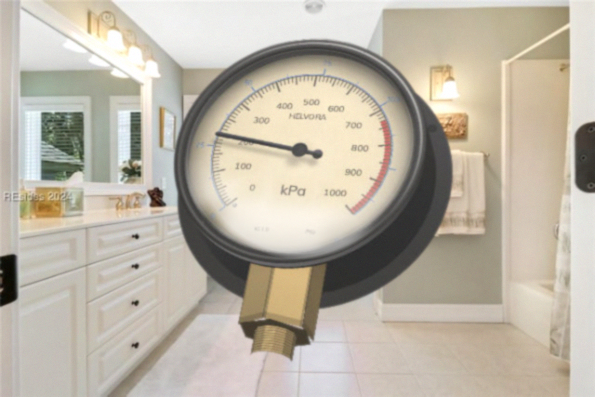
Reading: 200 kPa
